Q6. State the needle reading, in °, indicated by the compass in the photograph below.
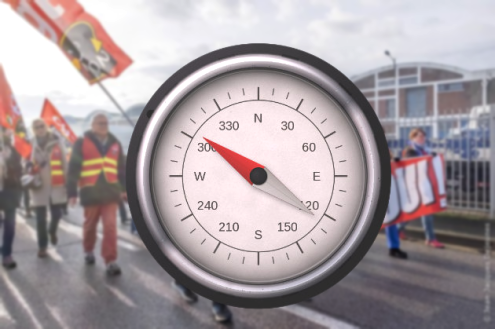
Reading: 305 °
